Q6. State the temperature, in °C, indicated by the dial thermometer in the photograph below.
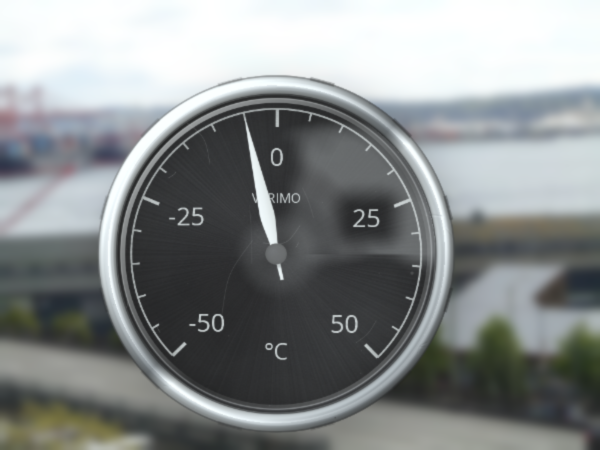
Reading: -5 °C
